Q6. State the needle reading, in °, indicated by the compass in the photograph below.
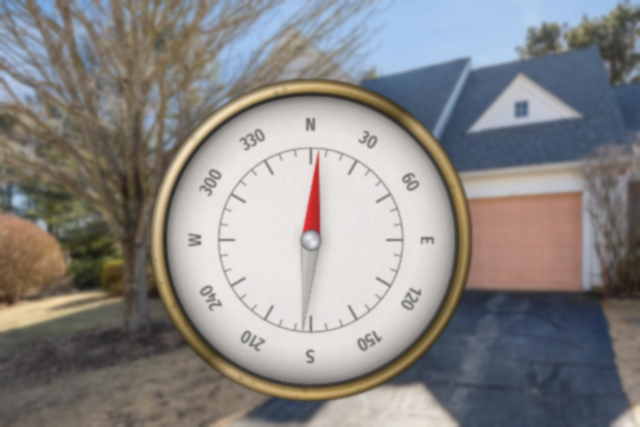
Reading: 5 °
